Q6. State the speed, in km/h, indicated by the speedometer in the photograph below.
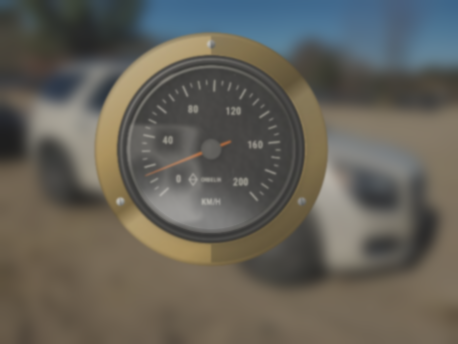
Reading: 15 km/h
